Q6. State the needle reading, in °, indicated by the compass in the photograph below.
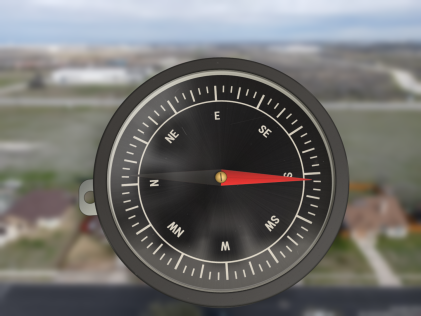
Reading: 185 °
